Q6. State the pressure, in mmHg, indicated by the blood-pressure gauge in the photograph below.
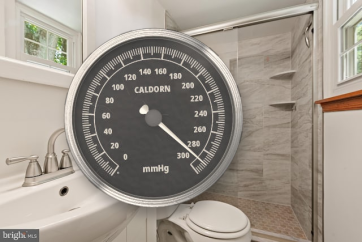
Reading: 290 mmHg
